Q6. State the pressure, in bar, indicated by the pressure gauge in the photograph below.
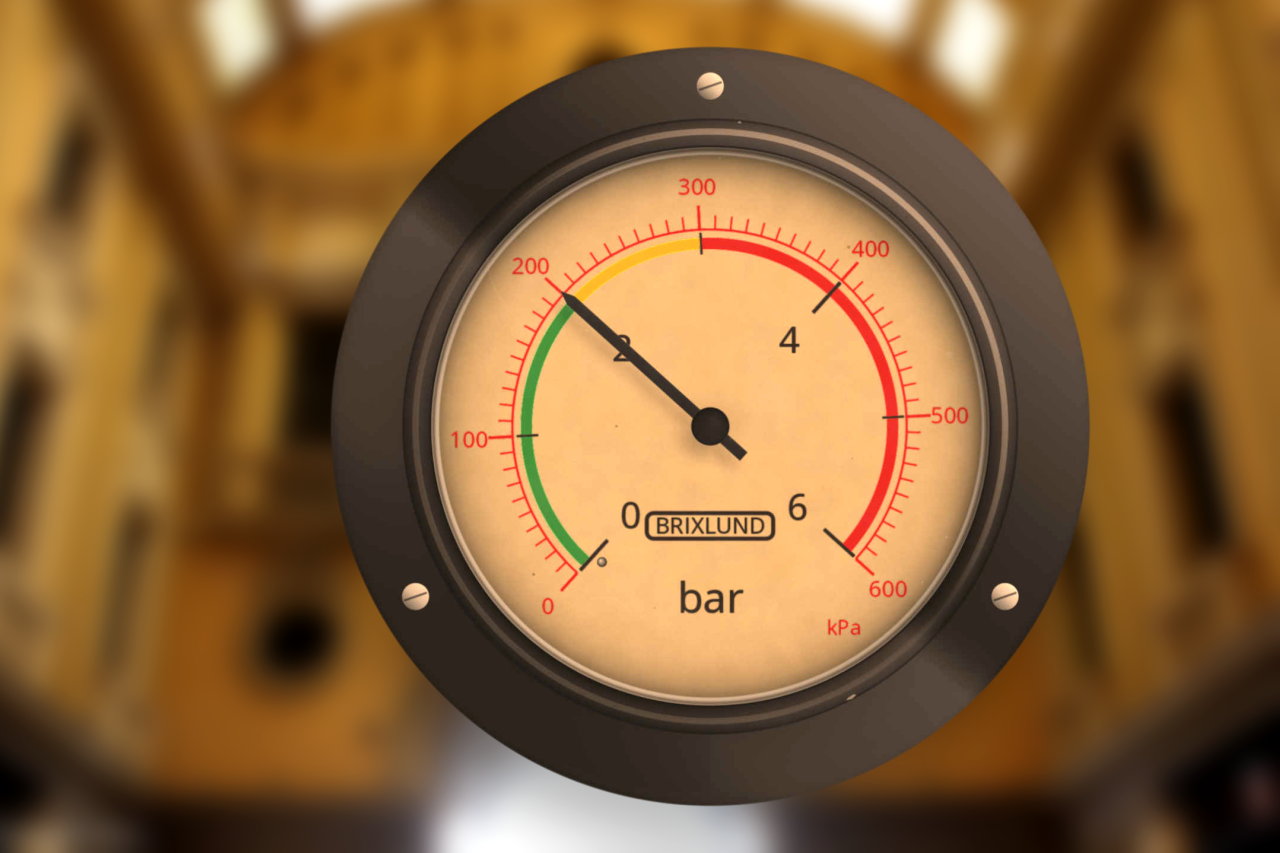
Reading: 2 bar
